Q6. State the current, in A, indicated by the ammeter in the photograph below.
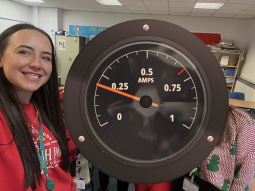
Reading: 0.2 A
